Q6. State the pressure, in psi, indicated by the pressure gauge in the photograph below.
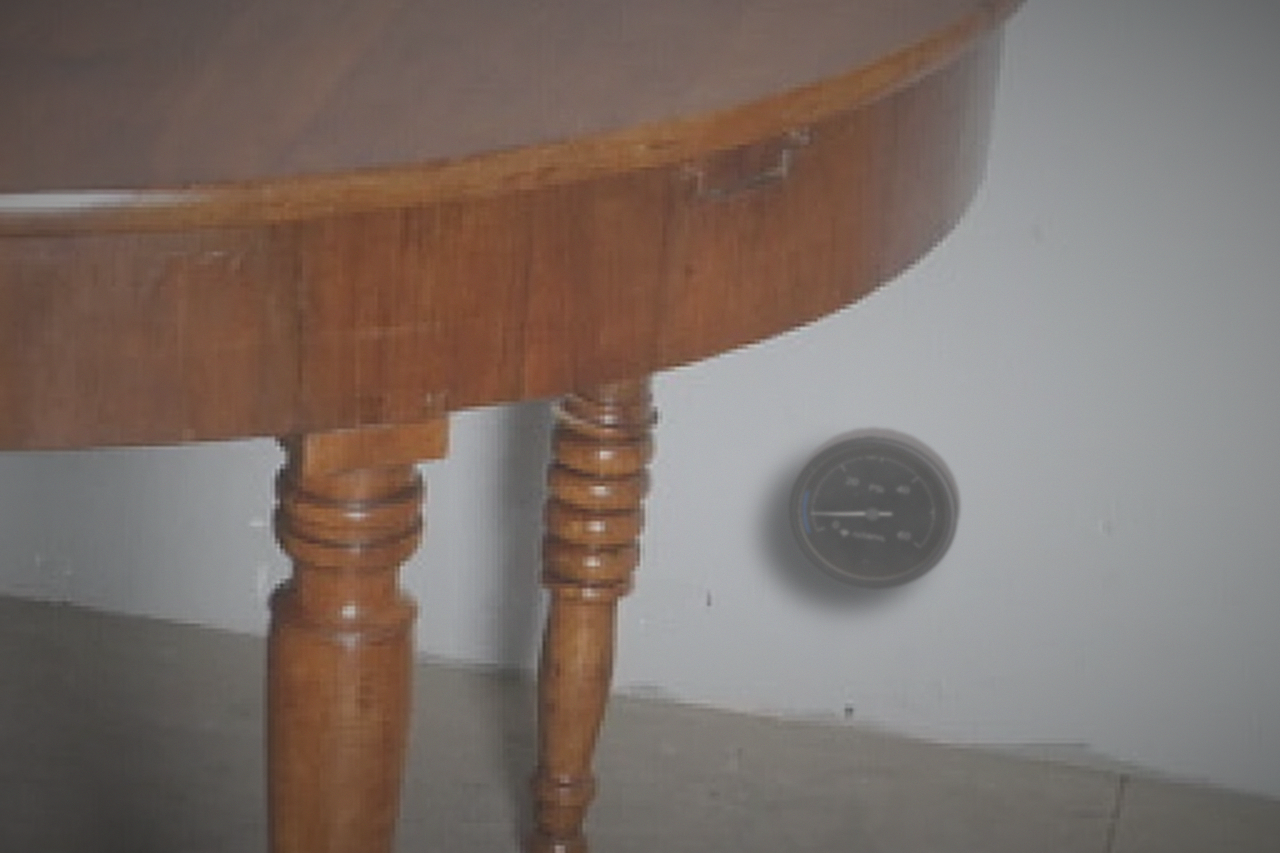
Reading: 5 psi
